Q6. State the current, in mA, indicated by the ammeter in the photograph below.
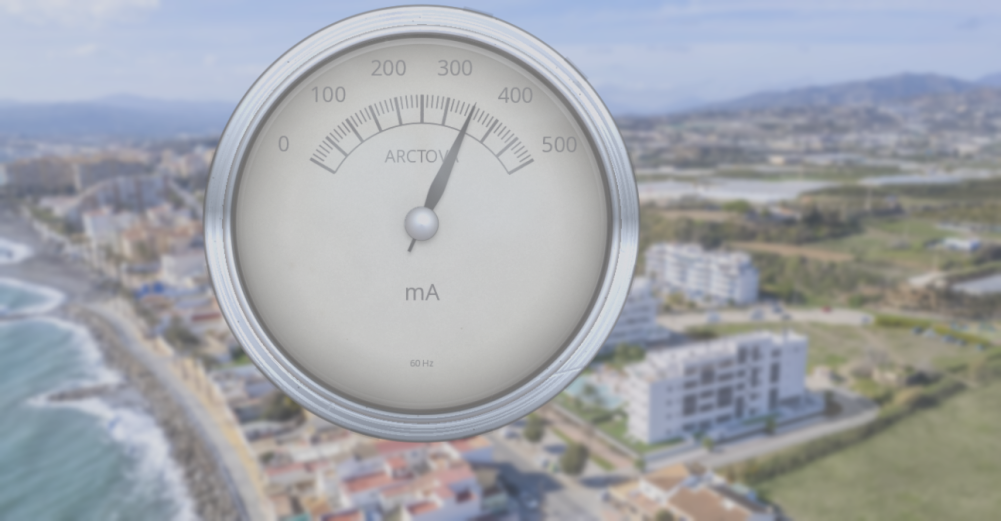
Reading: 350 mA
